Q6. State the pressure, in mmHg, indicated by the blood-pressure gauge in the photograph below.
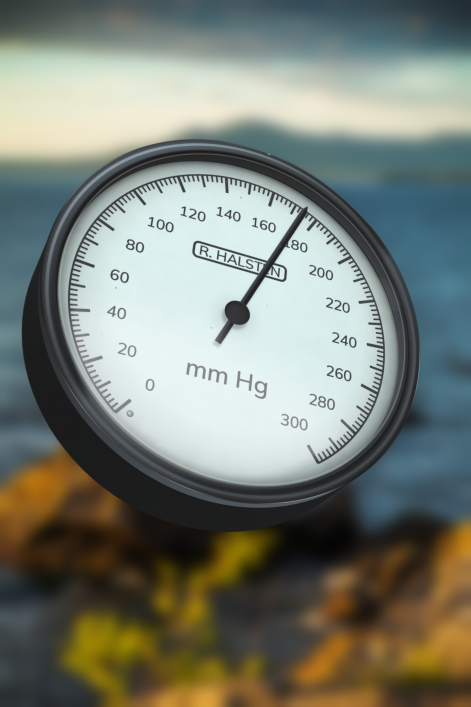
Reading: 174 mmHg
